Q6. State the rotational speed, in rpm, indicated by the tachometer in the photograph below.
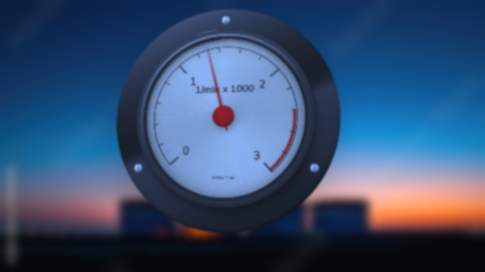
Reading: 1300 rpm
